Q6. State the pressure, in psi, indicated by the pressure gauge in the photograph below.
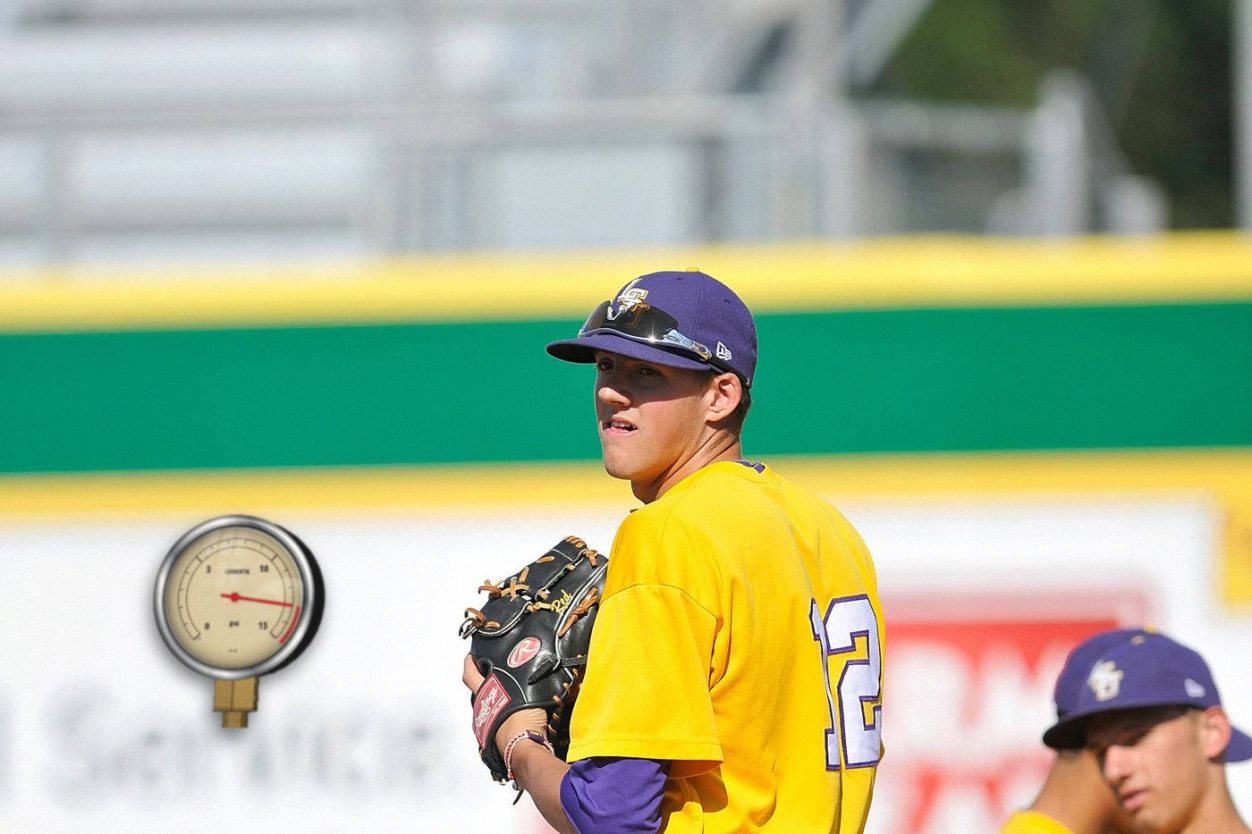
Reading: 13 psi
